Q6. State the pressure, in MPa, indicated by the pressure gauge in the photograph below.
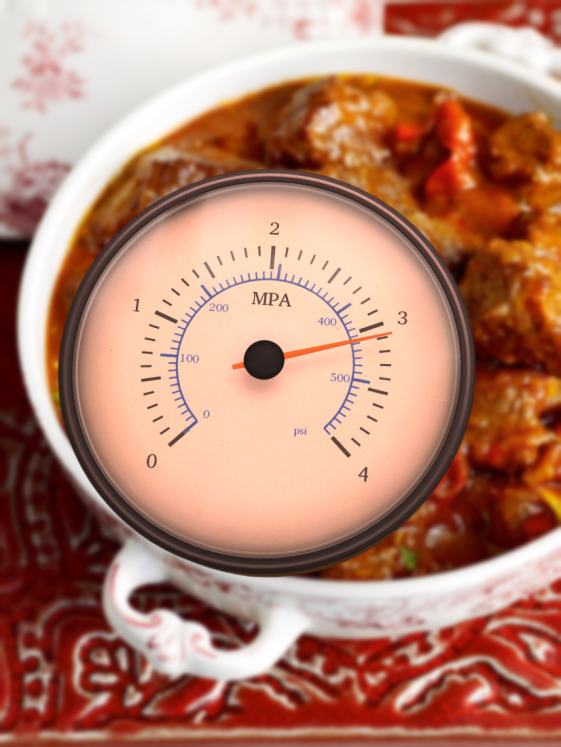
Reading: 3.1 MPa
